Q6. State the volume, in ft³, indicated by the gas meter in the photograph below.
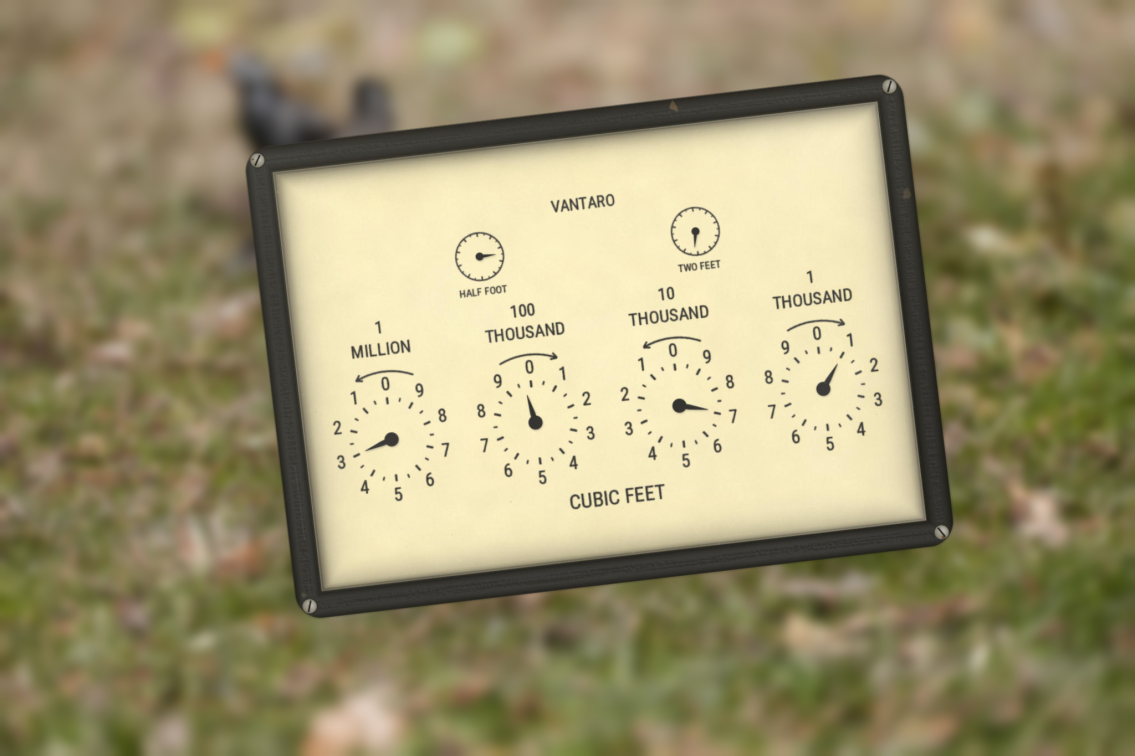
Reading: 297100 ft³
